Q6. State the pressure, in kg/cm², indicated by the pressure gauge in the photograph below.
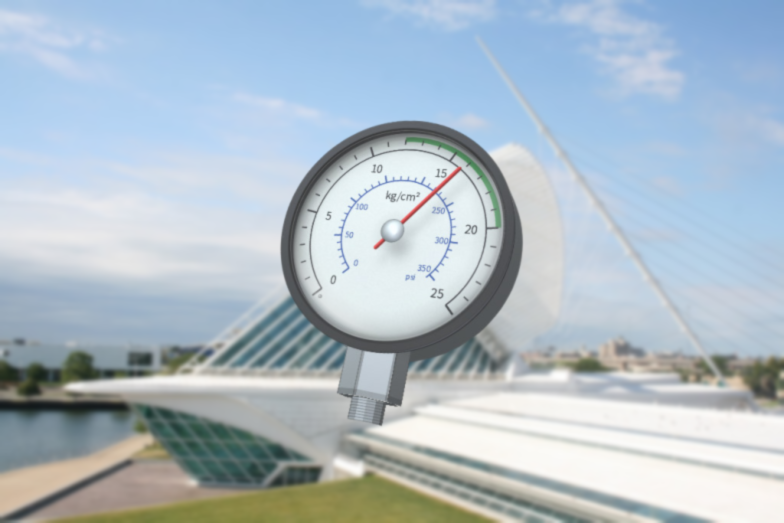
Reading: 16 kg/cm²
